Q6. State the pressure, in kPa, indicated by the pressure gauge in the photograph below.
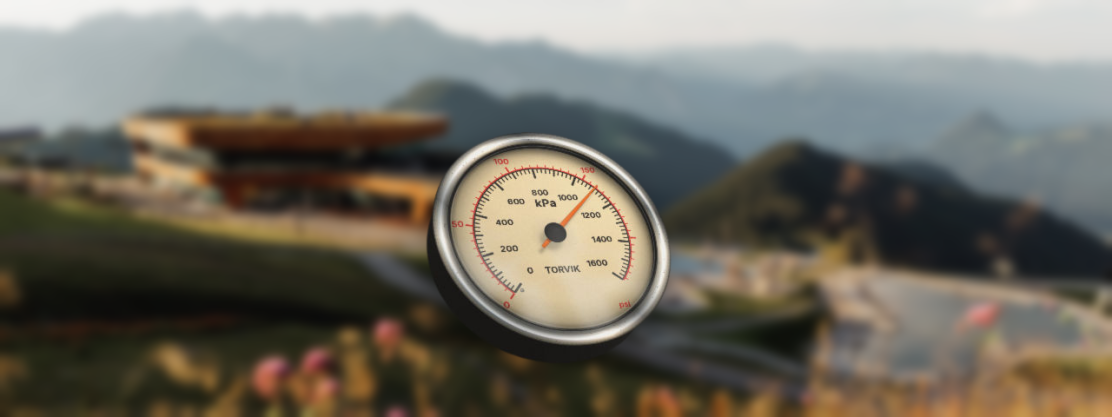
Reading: 1100 kPa
